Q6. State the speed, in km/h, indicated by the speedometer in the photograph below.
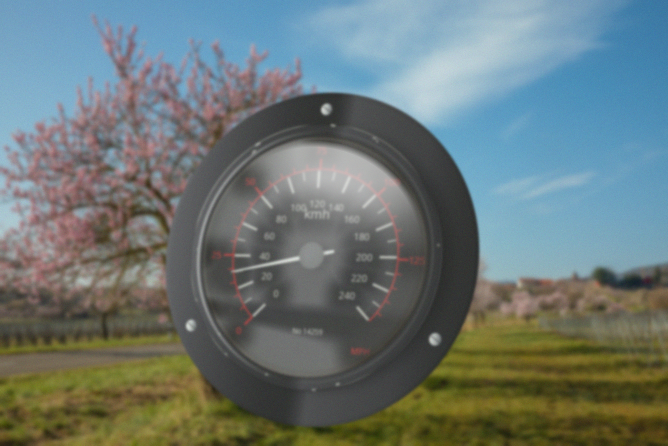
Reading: 30 km/h
